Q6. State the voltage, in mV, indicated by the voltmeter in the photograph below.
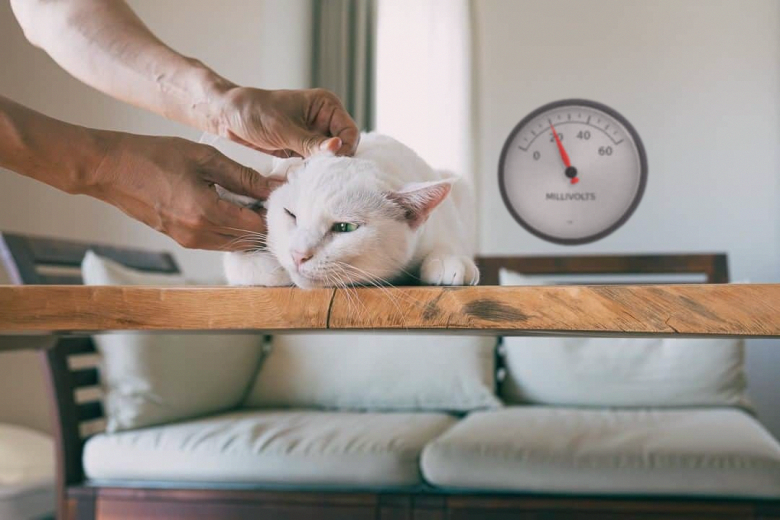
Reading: 20 mV
